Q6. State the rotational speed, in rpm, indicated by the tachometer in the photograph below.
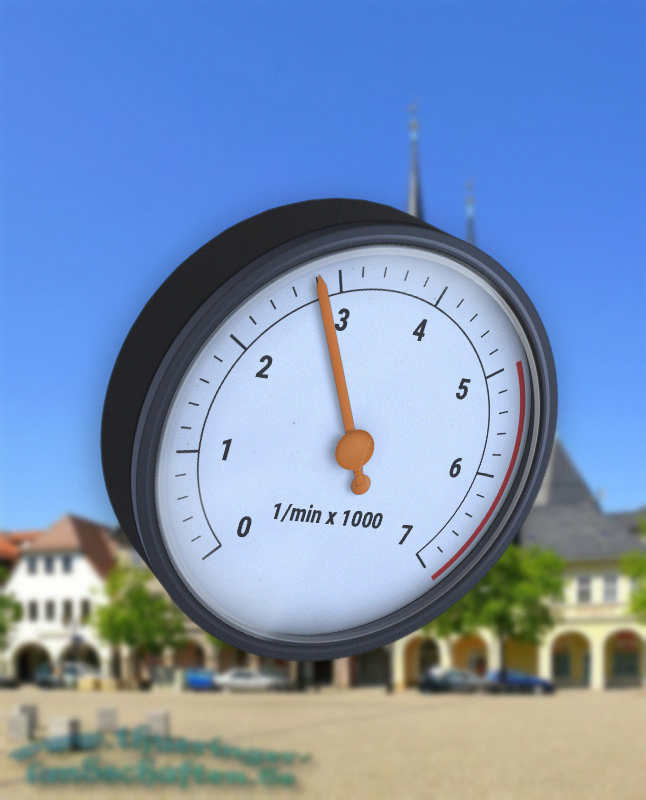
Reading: 2800 rpm
